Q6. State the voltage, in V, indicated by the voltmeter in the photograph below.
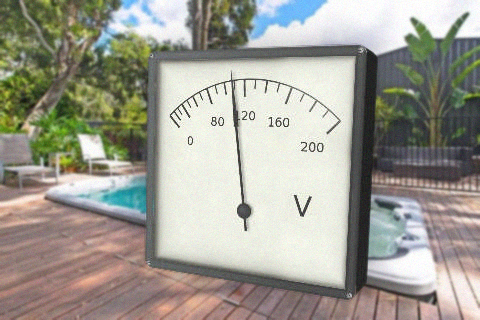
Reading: 110 V
